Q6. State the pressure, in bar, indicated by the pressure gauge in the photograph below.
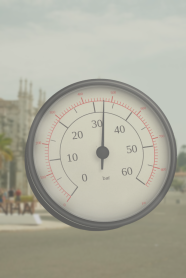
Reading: 32.5 bar
